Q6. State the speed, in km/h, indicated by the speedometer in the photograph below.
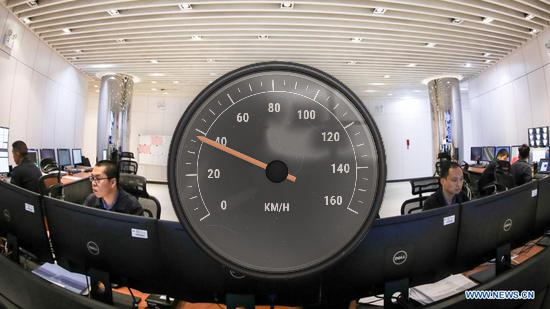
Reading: 37.5 km/h
